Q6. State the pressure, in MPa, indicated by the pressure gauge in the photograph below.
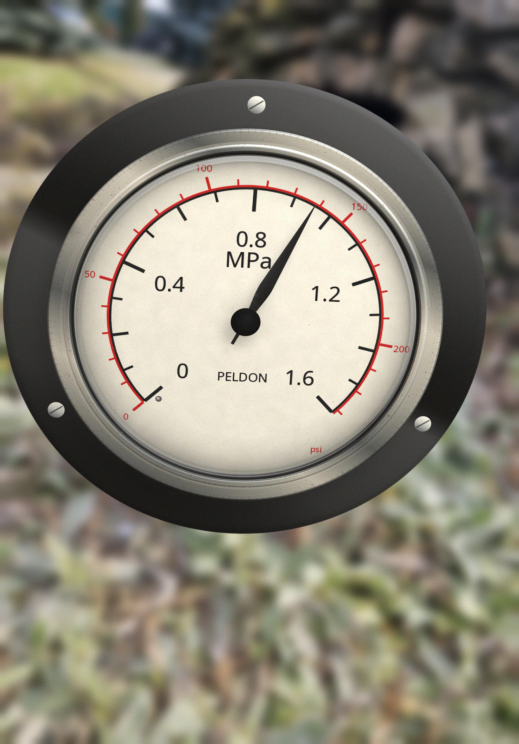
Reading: 0.95 MPa
